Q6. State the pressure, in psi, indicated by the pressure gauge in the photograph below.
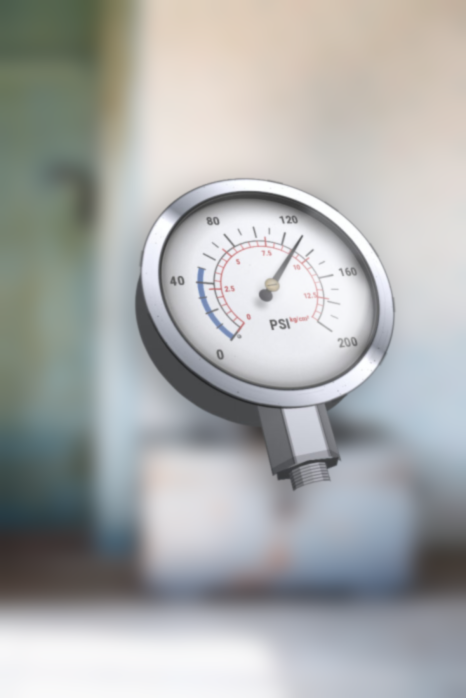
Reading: 130 psi
